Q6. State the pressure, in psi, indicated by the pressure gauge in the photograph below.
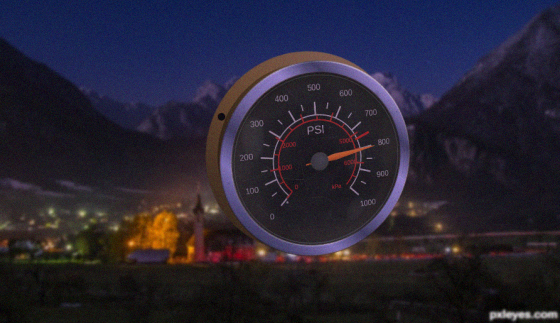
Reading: 800 psi
